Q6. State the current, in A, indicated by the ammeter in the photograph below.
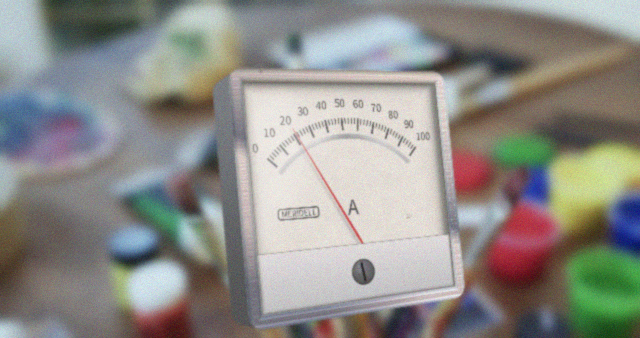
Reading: 20 A
